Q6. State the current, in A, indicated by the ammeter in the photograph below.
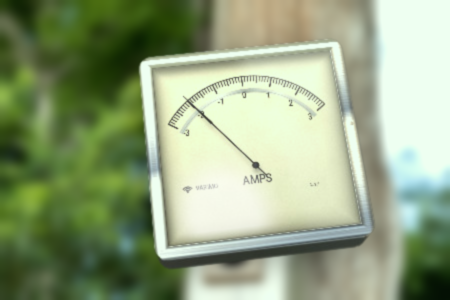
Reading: -2 A
